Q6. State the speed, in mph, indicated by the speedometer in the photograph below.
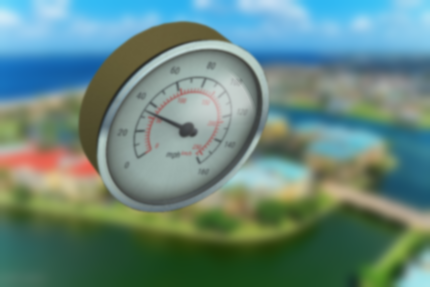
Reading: 35 mph
